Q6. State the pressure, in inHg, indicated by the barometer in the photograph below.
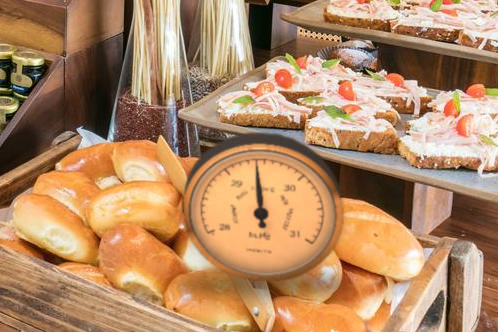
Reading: 29.4 inHg
